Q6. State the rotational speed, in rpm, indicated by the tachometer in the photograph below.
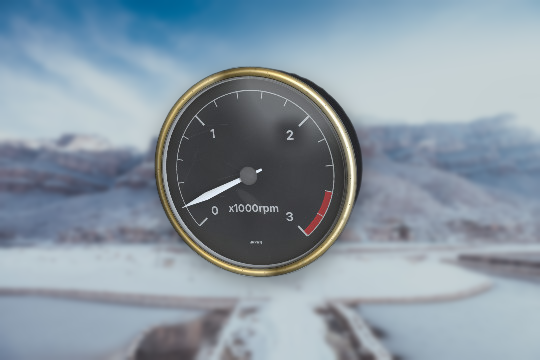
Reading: 200 rpm
